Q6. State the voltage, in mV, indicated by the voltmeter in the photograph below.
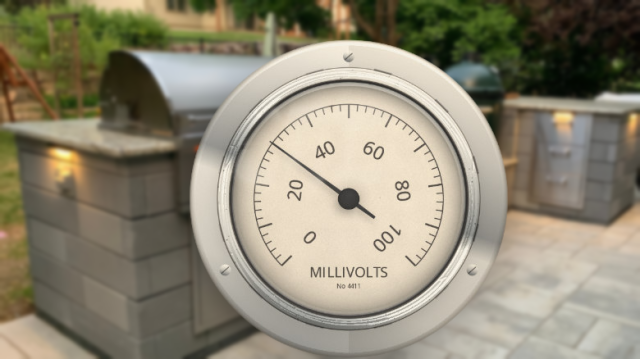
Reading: 30 mV
